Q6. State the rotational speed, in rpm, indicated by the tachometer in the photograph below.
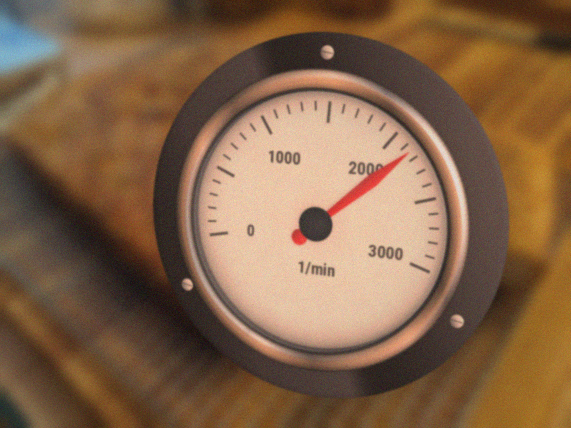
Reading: 2150 rpm
